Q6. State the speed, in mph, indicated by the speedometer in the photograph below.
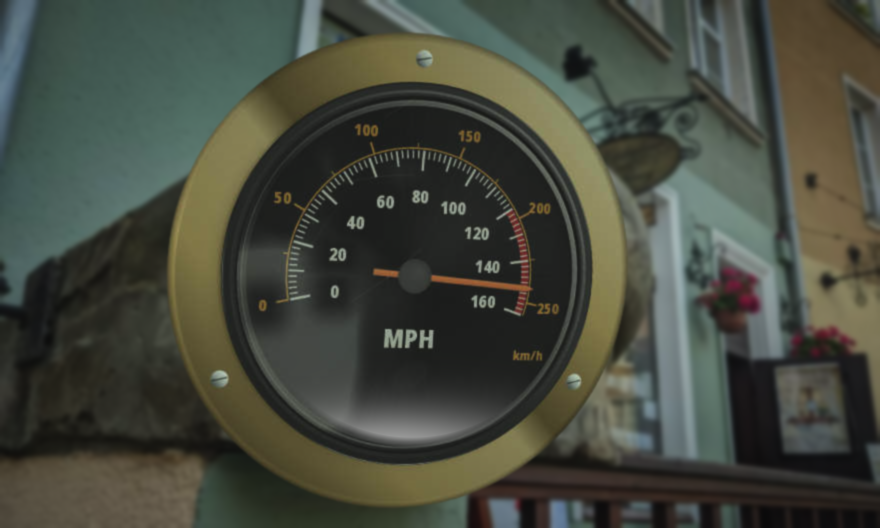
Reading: 150 mph
